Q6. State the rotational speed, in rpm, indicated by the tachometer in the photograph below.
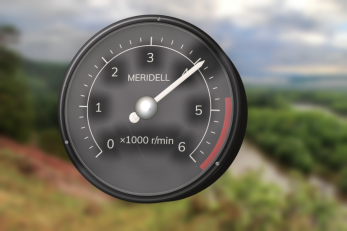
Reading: 4100 rpm
